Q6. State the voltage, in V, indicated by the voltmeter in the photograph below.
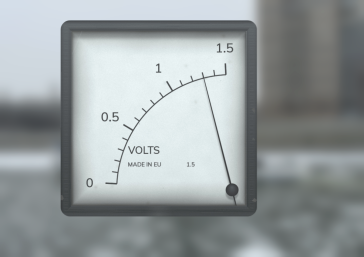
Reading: 1.3 V
